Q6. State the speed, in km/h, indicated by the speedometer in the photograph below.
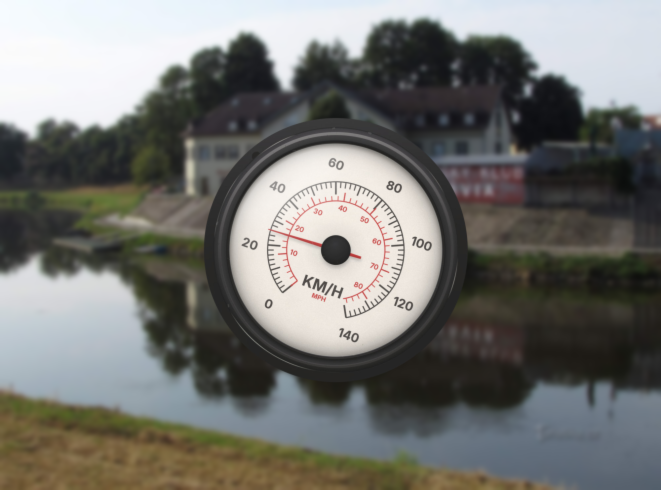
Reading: 26 km/h
